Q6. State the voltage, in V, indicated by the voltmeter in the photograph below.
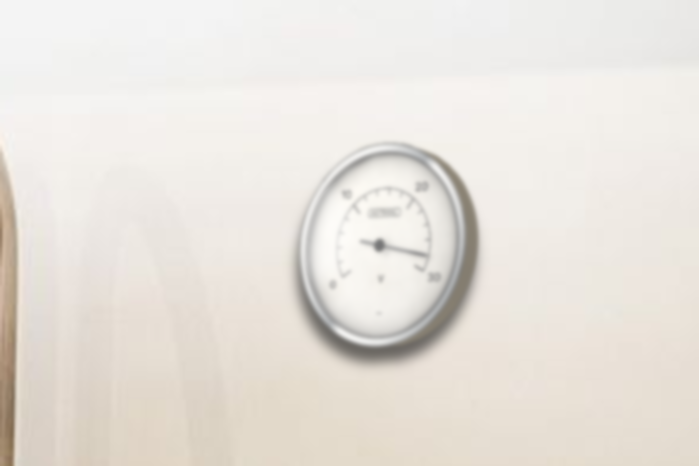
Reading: 28 V
